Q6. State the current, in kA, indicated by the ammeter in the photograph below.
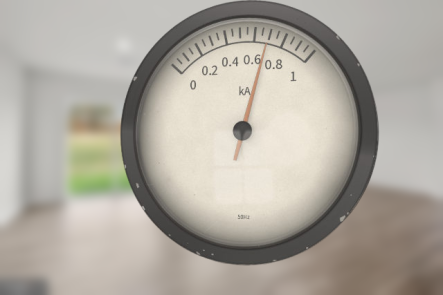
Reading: 0.7 kA
